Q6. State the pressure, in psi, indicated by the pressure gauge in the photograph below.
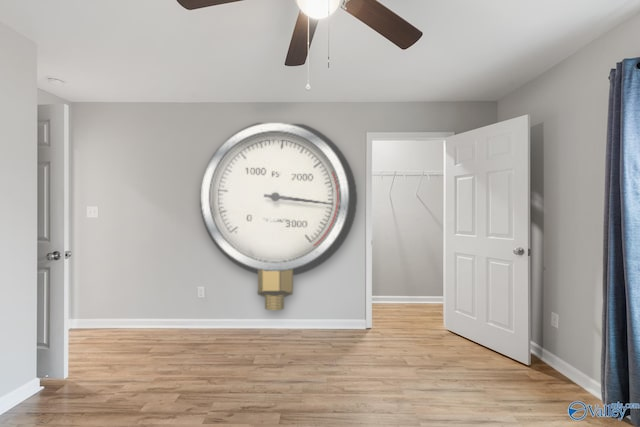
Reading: 2500 psi
